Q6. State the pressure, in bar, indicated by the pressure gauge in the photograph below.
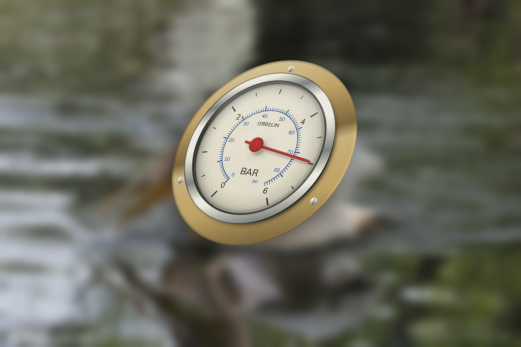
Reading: 5 bar
